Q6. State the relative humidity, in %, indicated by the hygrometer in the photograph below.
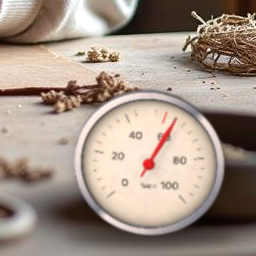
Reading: 60 %
